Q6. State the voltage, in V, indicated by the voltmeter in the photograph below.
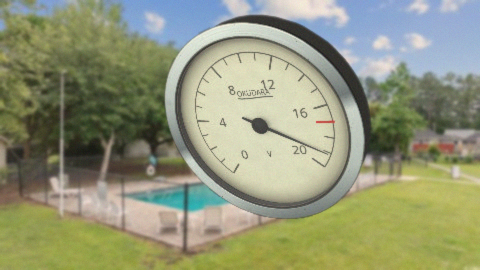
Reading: 19 V
